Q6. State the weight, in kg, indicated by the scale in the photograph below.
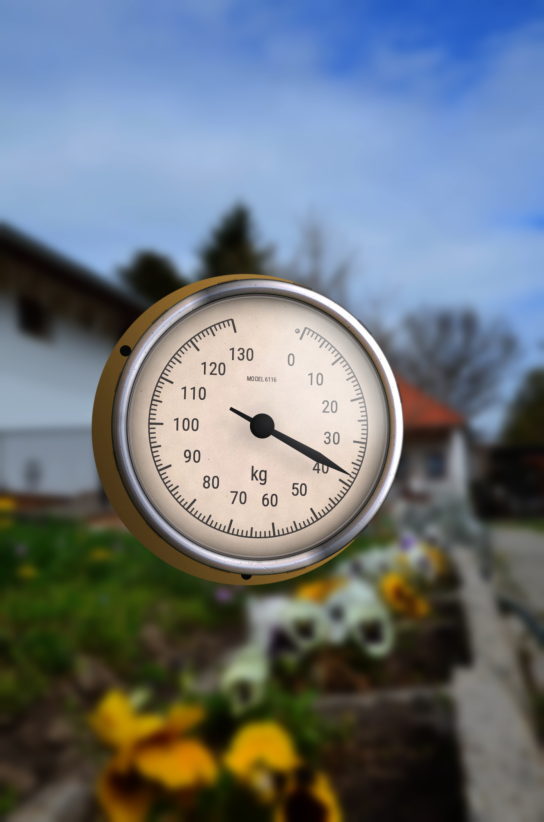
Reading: 38 kg
